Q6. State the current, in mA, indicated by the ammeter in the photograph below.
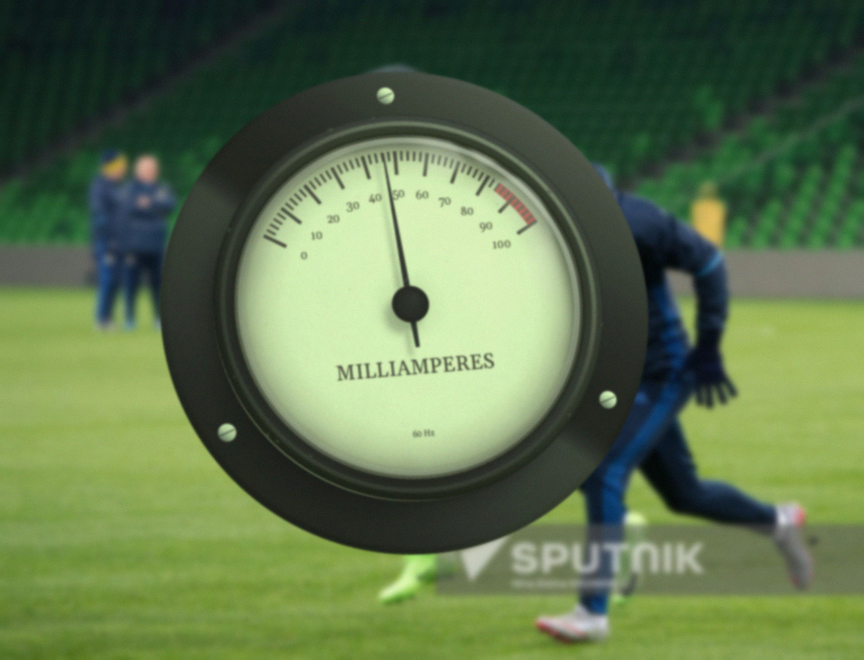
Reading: 46 mA
